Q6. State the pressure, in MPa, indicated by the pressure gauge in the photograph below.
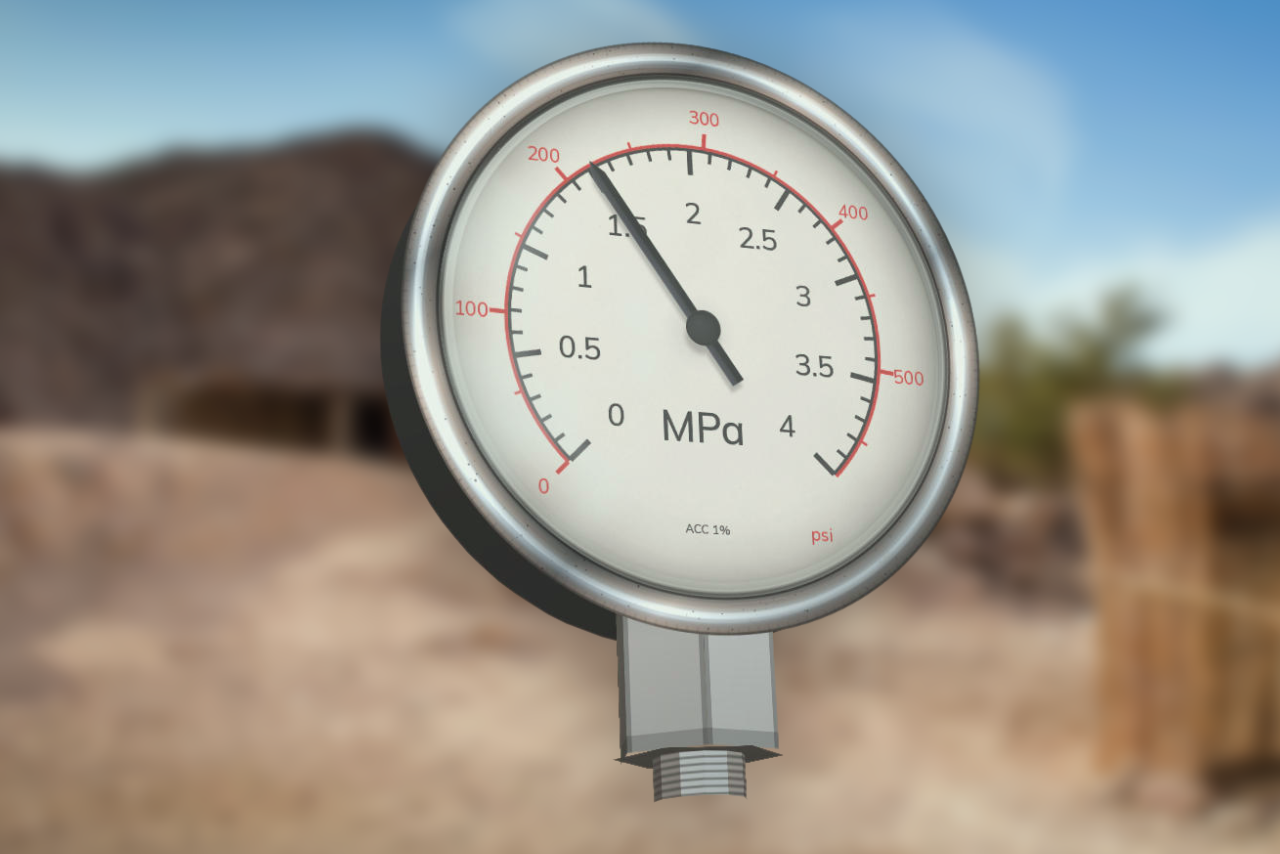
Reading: 1.5 MPa
